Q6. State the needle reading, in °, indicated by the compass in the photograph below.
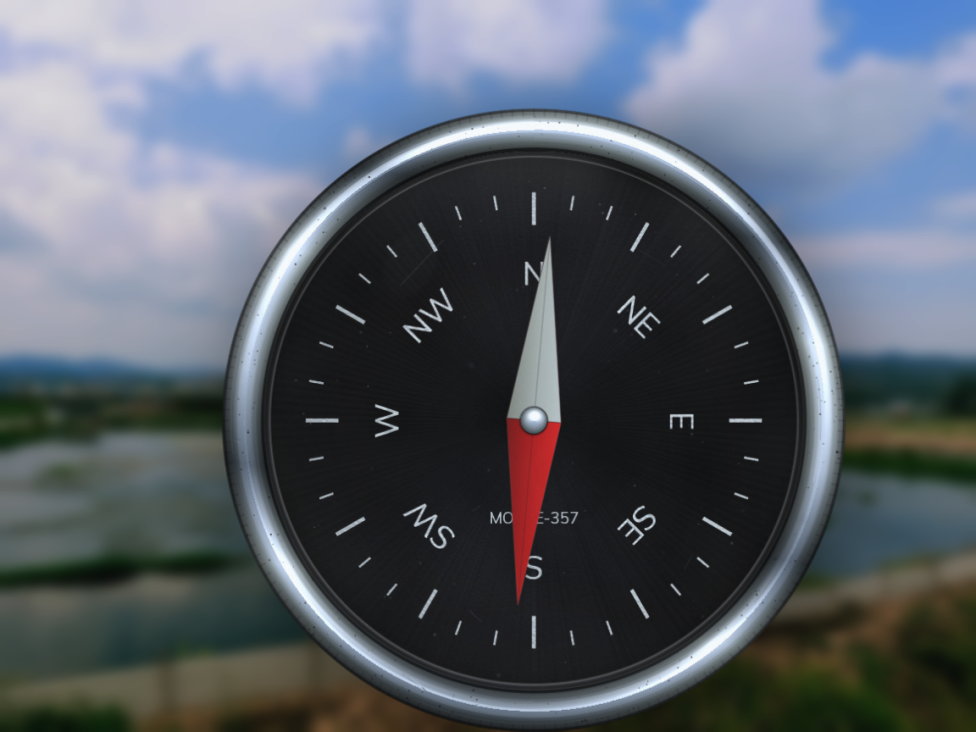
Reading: 185 °
